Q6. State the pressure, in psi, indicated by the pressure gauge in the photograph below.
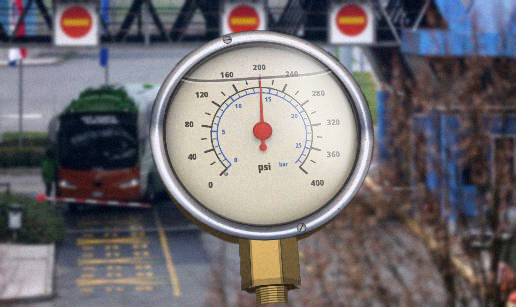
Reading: 200 psi
